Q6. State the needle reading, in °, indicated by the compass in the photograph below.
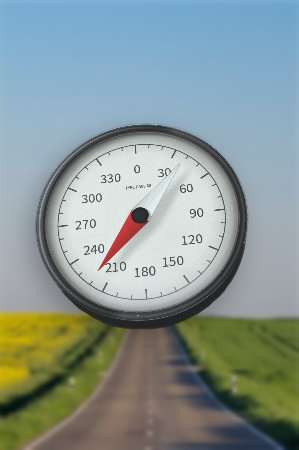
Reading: 220 °
